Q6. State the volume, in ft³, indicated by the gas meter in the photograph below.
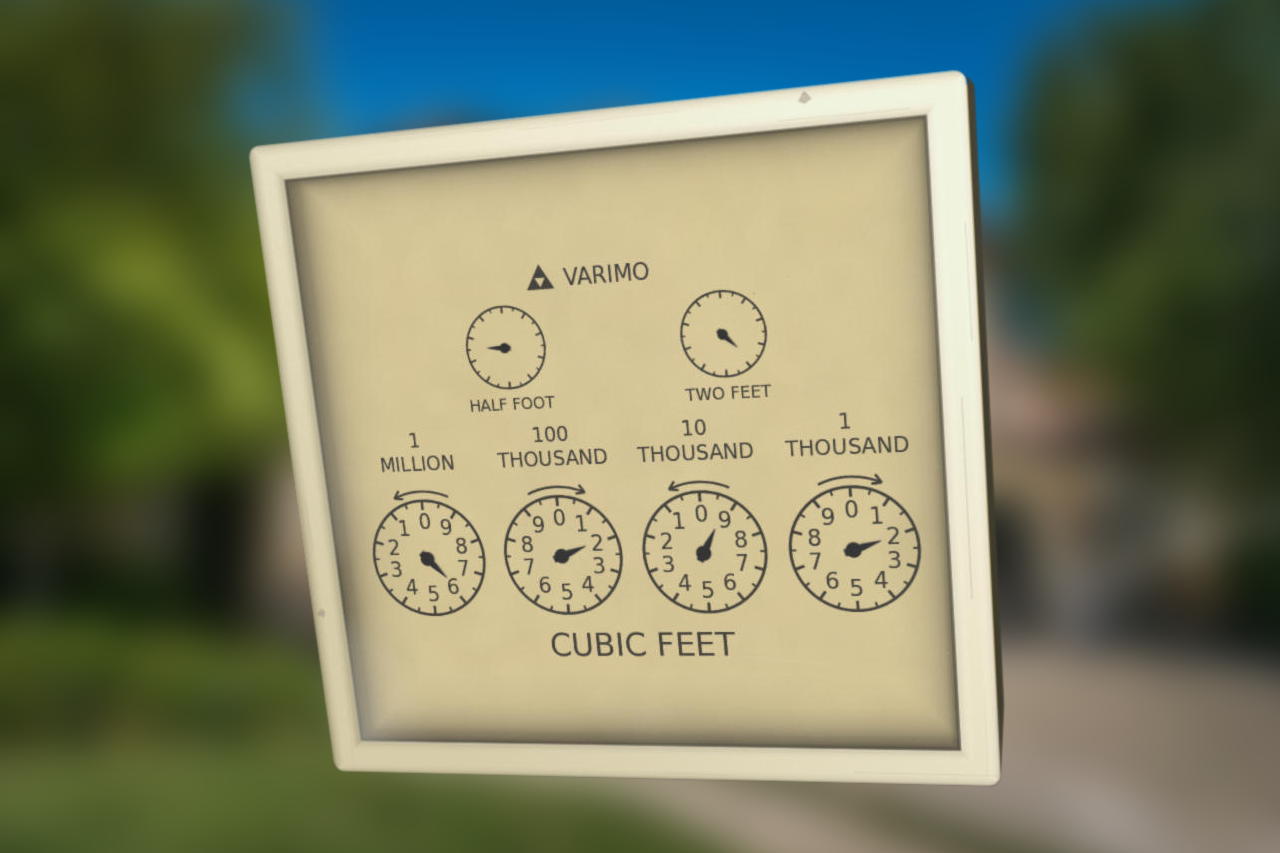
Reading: 619200 ft³
